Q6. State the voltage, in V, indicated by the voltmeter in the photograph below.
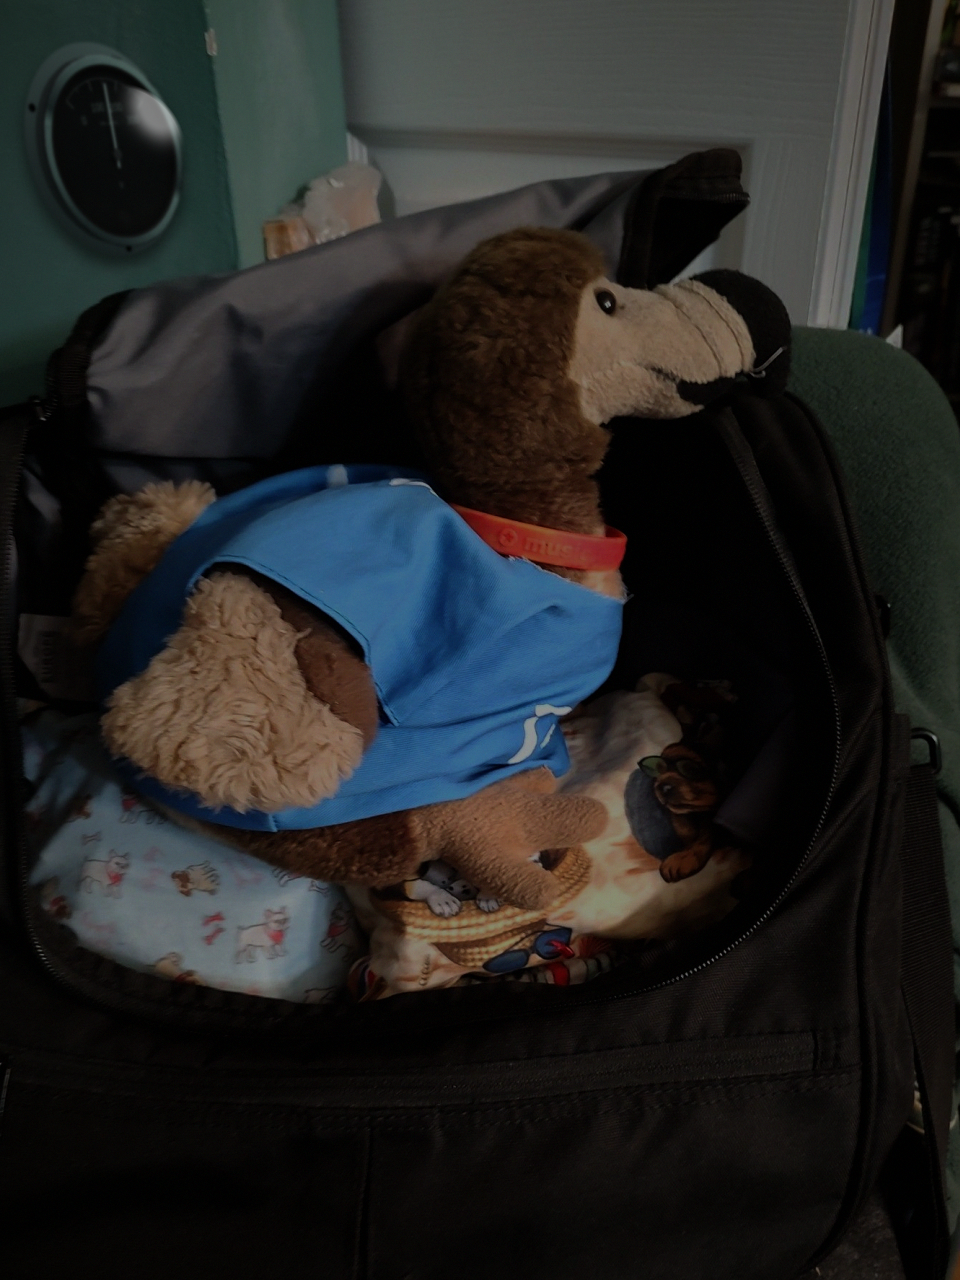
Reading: 150 V
